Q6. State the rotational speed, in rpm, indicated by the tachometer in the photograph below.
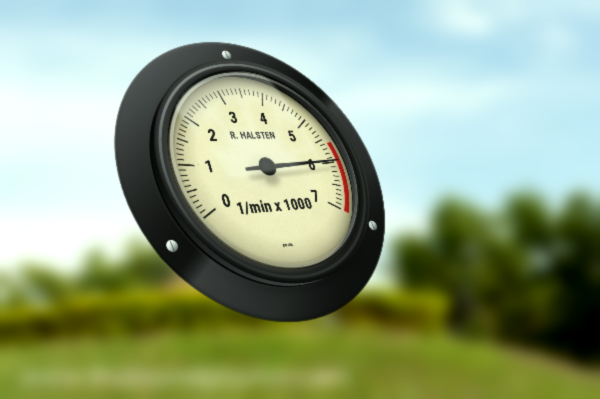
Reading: 6000 rpm
